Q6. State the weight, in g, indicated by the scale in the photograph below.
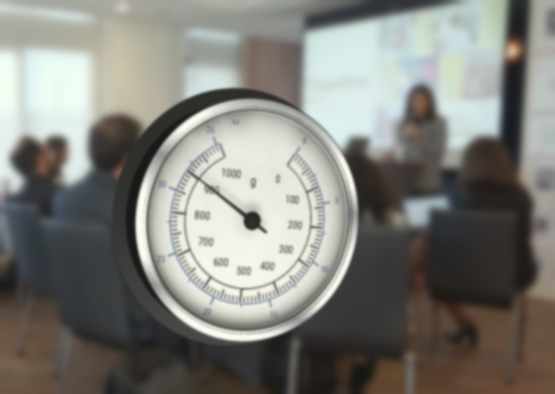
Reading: 900 g
